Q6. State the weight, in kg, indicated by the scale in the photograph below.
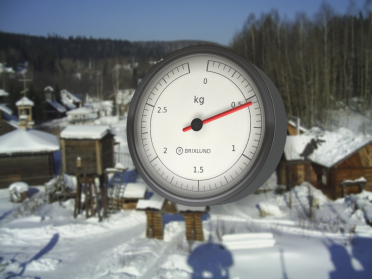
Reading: 0.55 kg
